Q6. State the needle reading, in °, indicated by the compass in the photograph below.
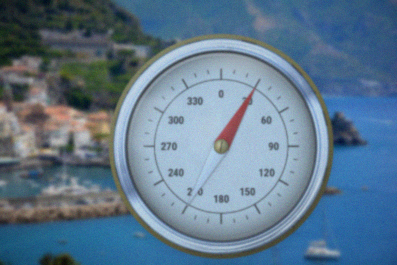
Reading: 30 °
